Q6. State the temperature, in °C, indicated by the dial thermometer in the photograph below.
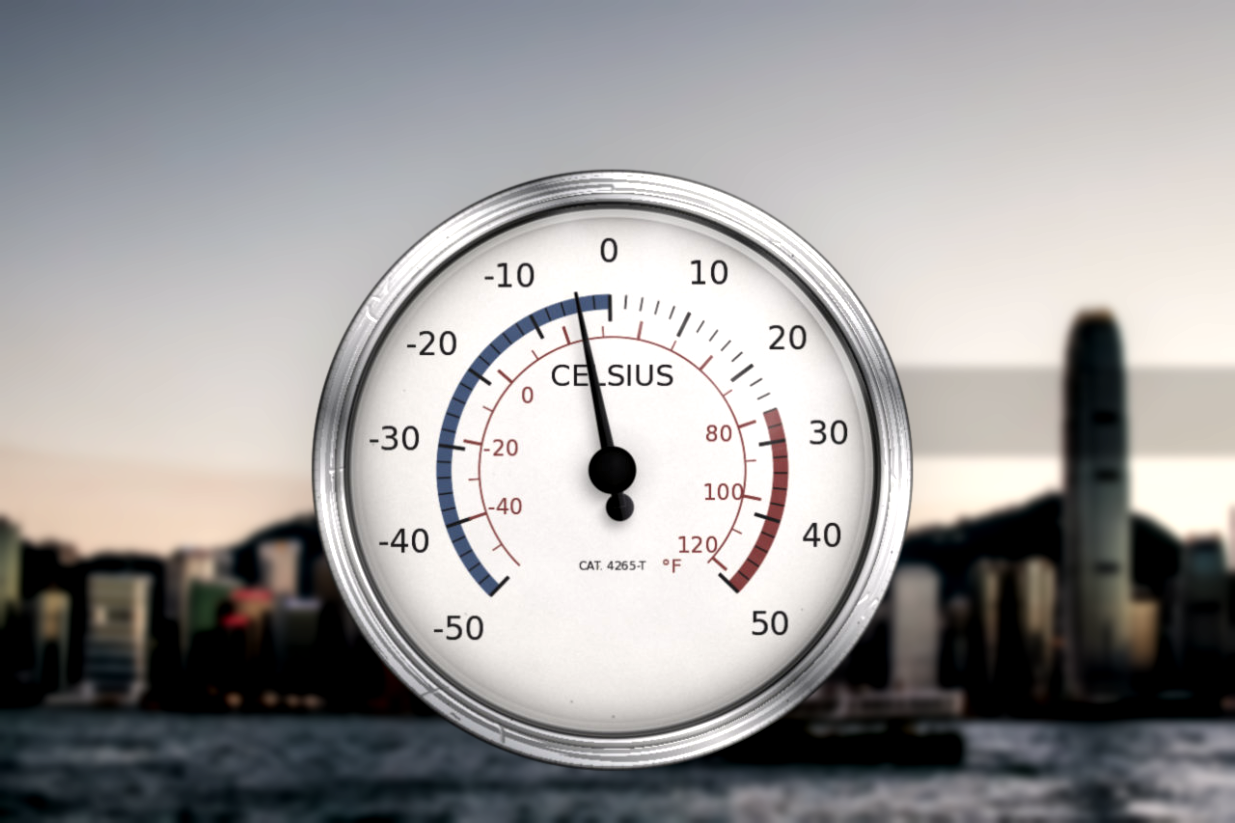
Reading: -4 °C
